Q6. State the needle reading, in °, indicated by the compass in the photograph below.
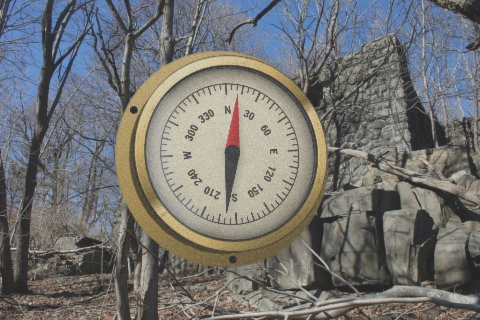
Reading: 10 °
